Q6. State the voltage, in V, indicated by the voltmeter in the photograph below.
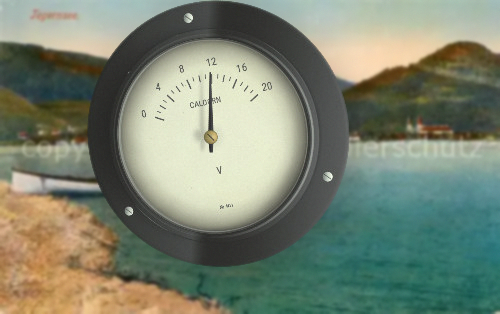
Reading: 12 V
